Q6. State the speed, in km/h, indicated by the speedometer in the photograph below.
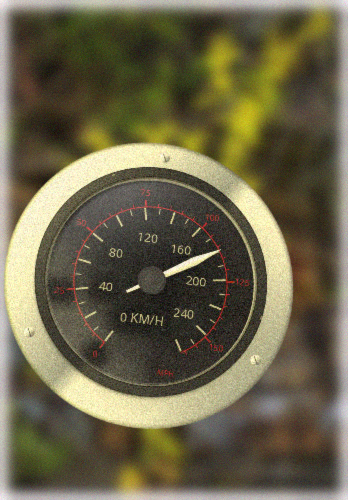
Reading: 180 km/h
